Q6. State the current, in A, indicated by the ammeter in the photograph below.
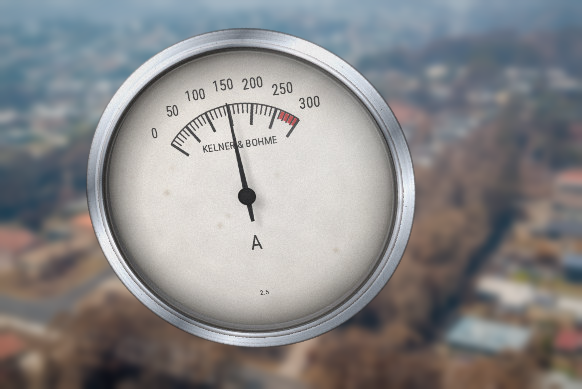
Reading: 150 A
